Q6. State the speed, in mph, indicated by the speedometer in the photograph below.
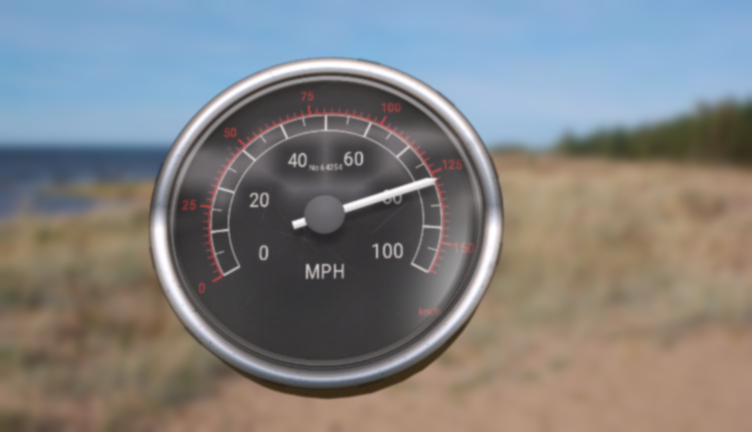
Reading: 80 mph
